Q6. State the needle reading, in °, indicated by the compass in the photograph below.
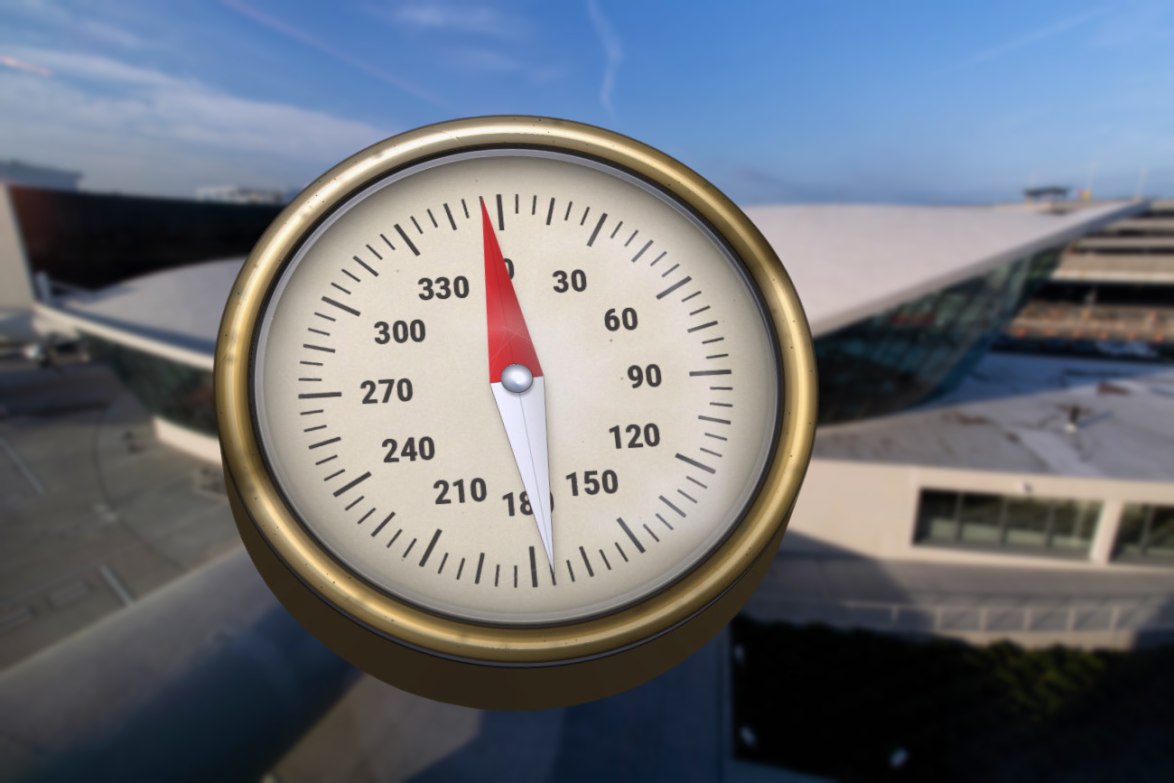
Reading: 355 °
